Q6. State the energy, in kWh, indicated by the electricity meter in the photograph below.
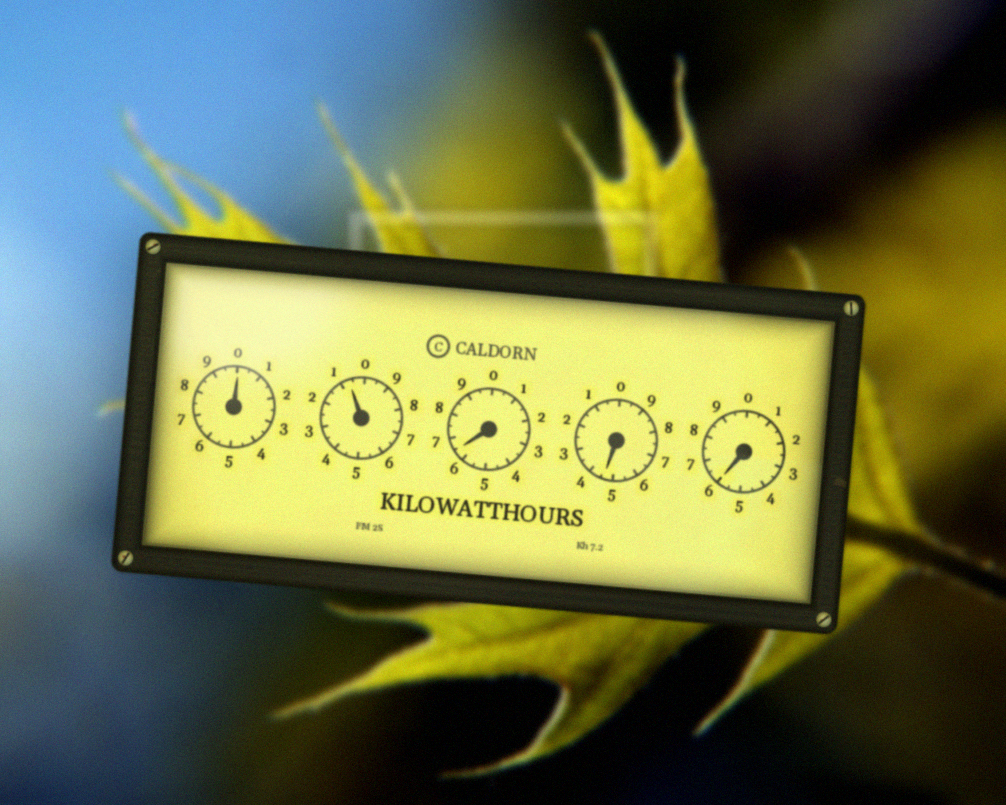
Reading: 646 kWh
